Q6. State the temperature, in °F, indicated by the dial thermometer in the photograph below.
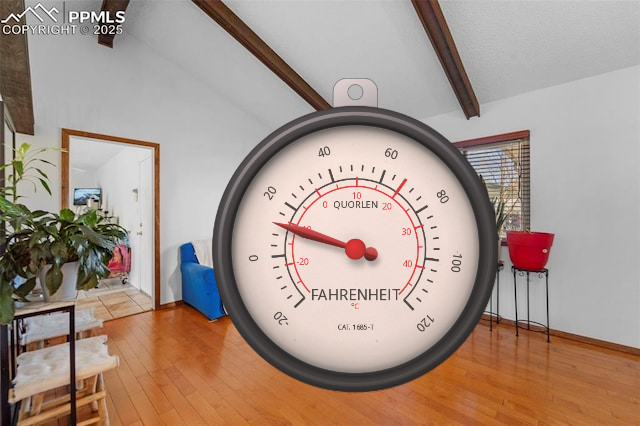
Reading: 12 °F
